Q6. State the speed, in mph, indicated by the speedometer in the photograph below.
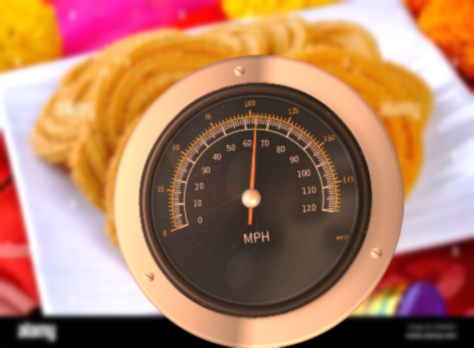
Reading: 65 mph
